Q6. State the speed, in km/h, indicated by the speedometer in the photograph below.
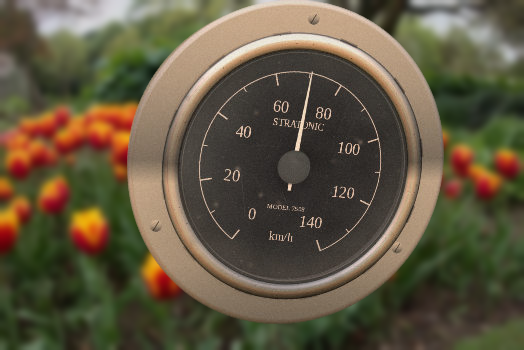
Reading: 70 km/h
